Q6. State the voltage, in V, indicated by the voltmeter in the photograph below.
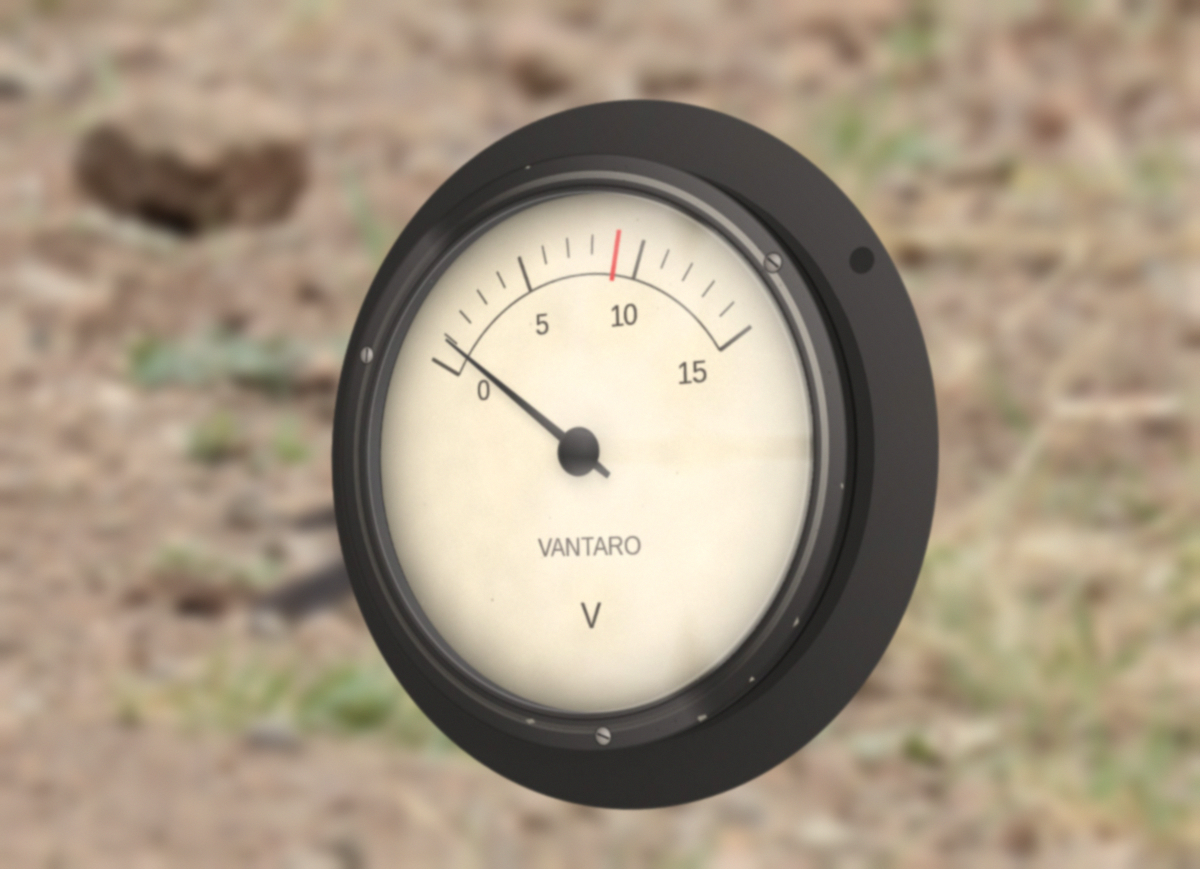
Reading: 1 V
